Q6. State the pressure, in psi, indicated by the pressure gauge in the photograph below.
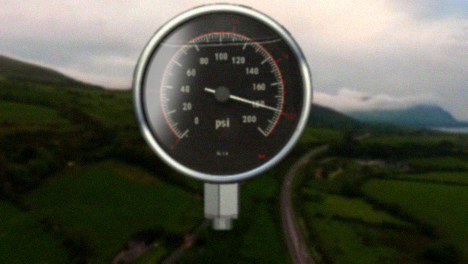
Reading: 180 psi
